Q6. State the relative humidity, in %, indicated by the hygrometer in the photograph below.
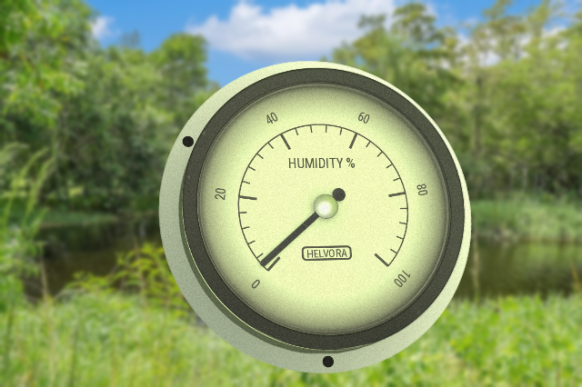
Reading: 2 %
